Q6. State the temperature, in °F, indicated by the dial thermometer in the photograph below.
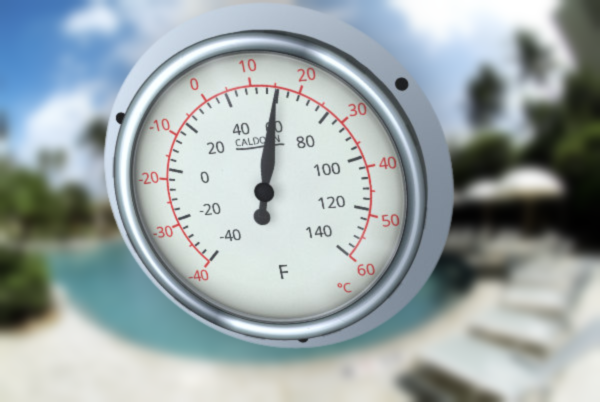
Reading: 60 °F
